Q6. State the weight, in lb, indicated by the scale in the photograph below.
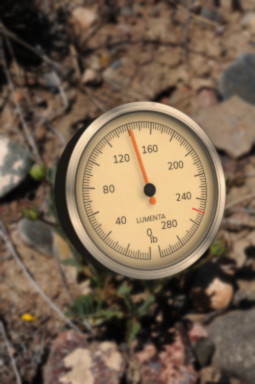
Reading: 140 lb
